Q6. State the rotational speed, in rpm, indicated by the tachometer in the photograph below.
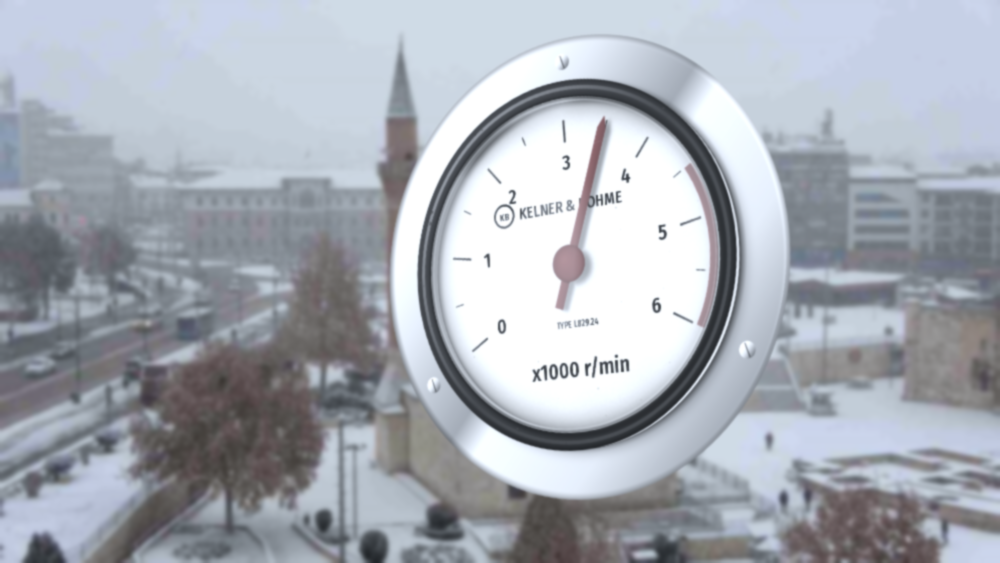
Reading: 3500 rpm
